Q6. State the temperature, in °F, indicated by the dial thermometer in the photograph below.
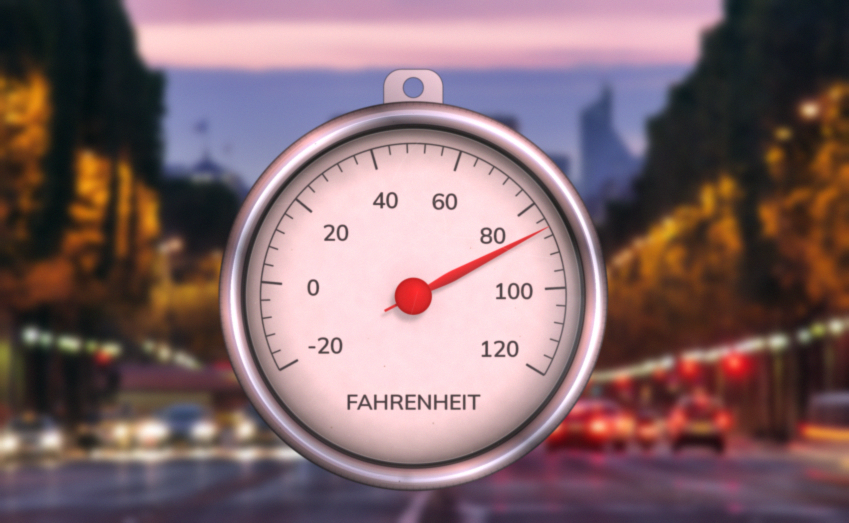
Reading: 86 °F
